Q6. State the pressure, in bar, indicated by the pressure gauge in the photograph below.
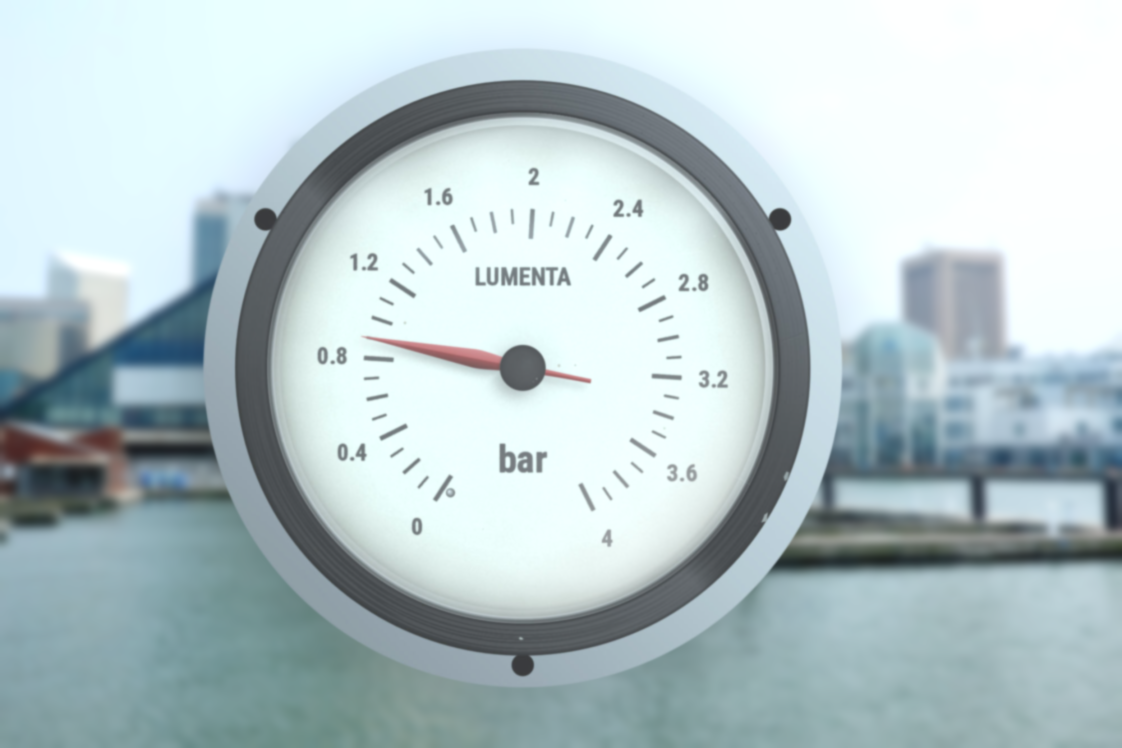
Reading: 0.9 bar
